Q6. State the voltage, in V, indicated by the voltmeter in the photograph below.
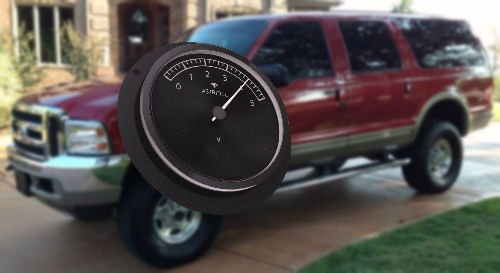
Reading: 4 V
